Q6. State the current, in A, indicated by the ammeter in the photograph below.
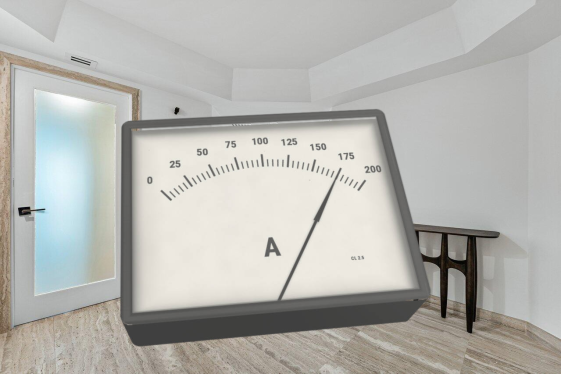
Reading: 175 A
